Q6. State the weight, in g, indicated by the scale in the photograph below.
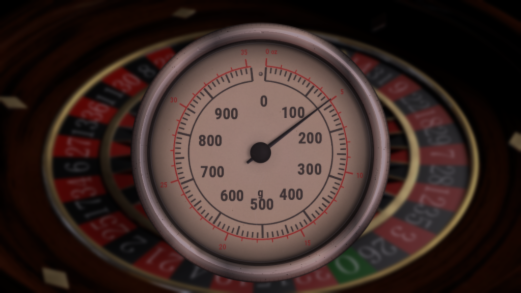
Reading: 140 g
